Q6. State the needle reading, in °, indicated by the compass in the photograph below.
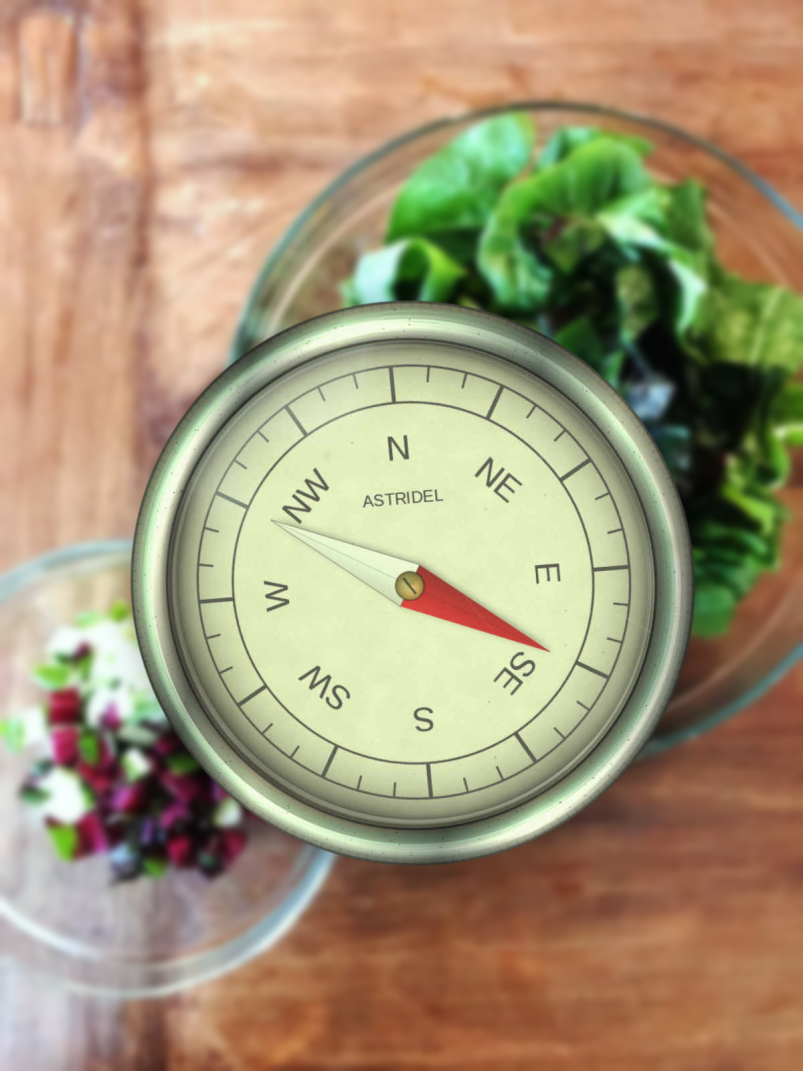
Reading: 120 °
